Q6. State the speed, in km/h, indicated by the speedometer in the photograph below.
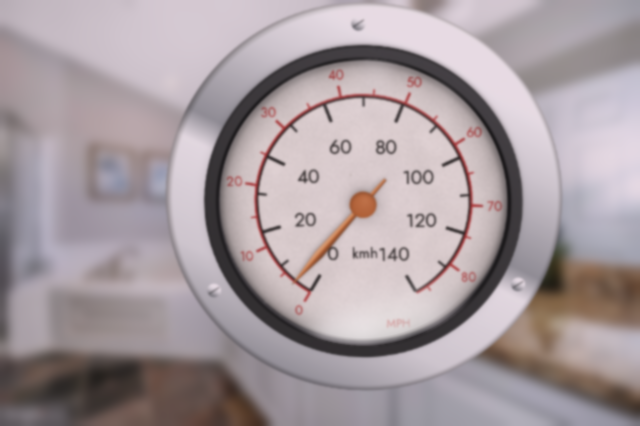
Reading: 5 km/h
